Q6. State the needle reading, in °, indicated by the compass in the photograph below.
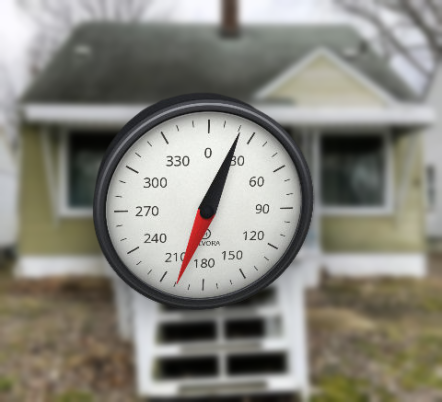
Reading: 200 °
